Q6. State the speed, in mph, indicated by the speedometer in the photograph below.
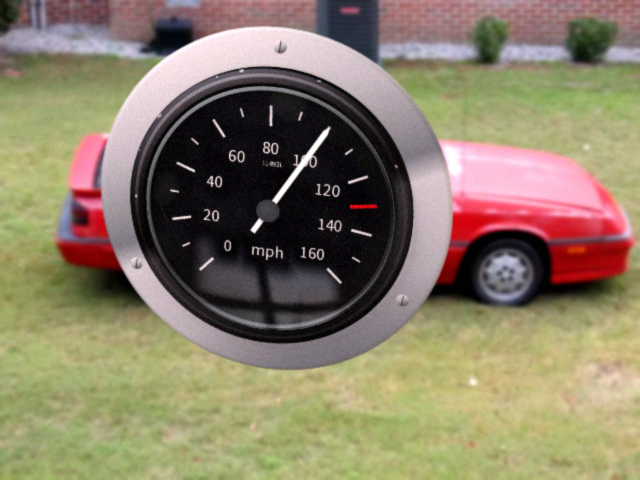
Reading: 100 mph
